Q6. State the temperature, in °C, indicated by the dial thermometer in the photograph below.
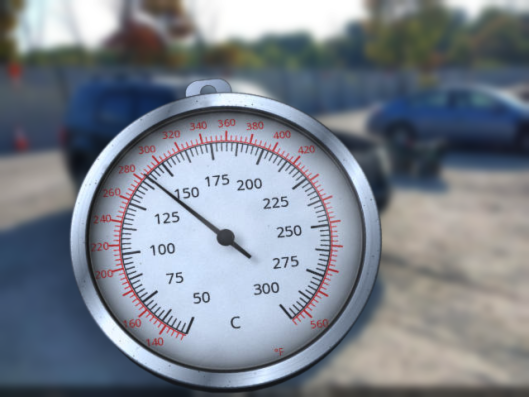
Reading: 140 °C
